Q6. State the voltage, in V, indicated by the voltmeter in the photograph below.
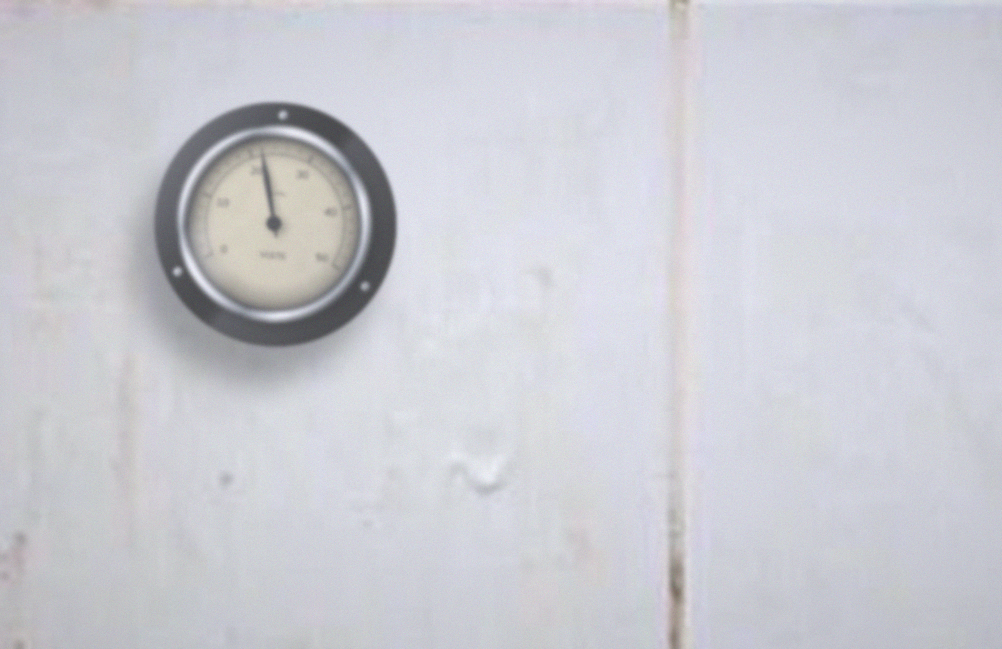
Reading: 22 V
